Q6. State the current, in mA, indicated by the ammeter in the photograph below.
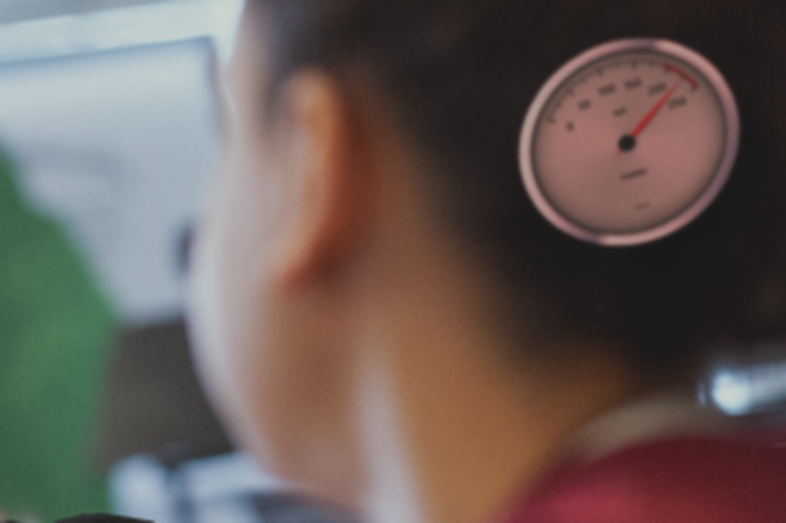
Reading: 225 mA
